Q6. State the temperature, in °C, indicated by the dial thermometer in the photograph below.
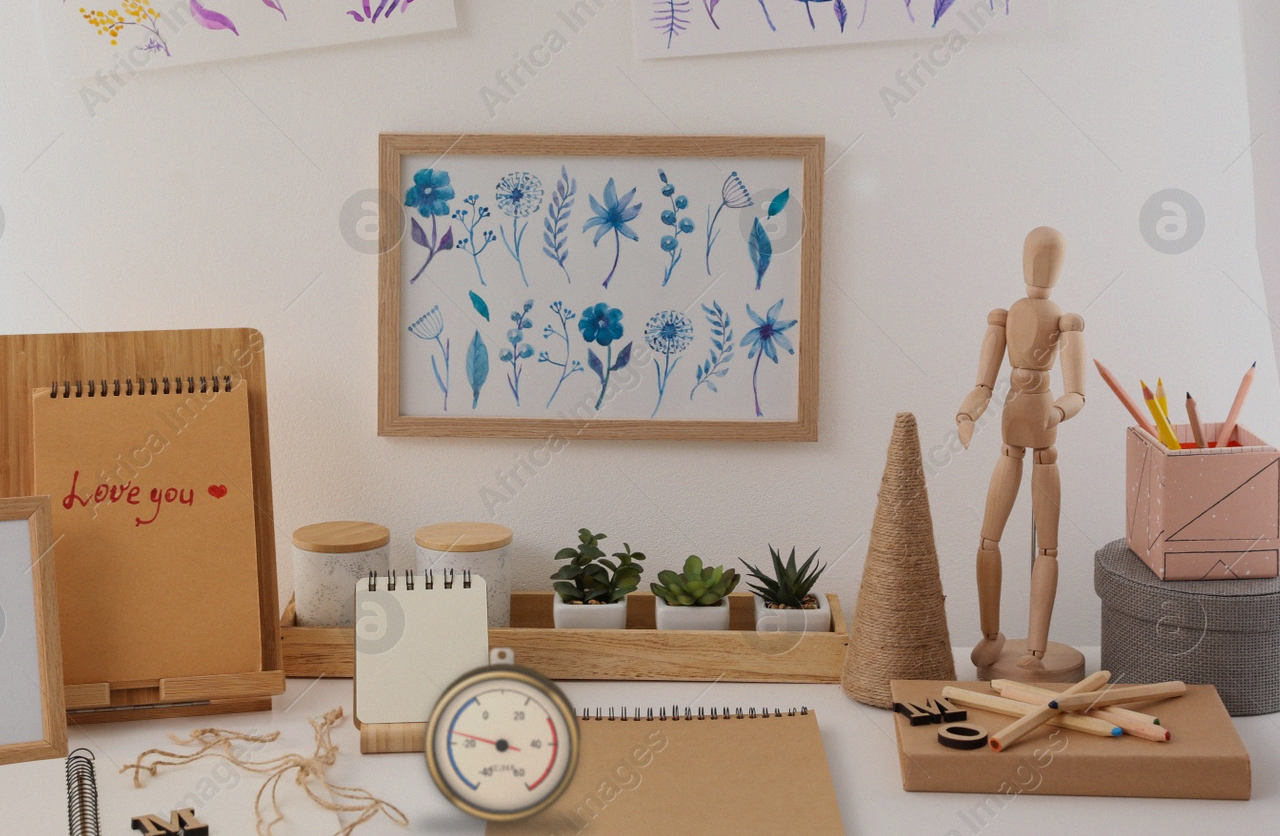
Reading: -15 °C
